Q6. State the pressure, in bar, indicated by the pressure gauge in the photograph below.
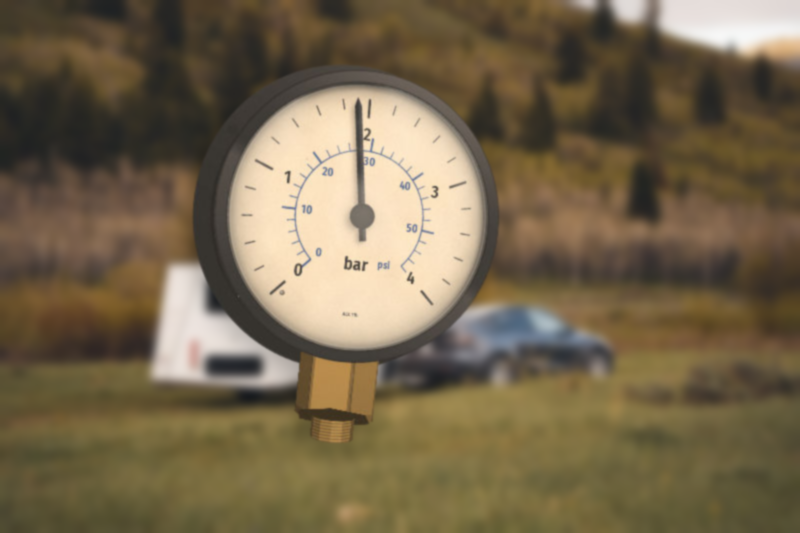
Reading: 1.9 bar
